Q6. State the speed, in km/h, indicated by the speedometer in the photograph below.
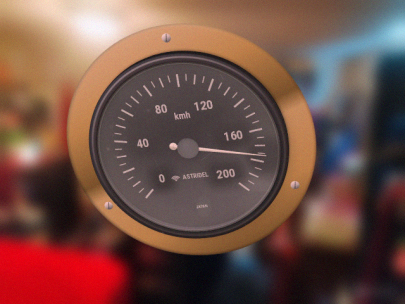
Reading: 175 km/h
